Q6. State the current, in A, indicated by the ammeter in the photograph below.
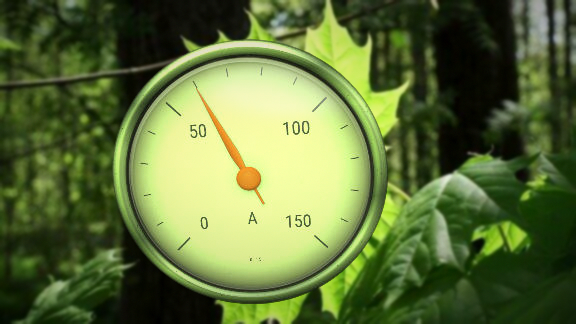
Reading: 60 A
